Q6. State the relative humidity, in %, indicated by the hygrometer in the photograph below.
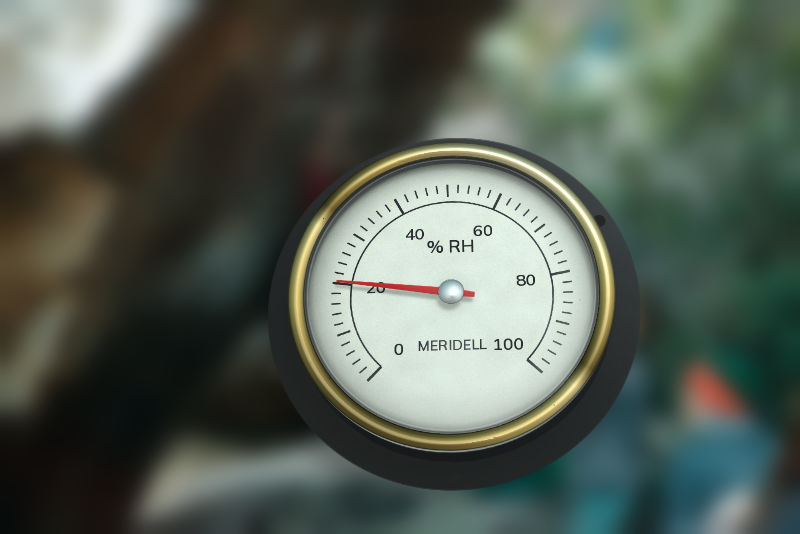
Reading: 20 %
